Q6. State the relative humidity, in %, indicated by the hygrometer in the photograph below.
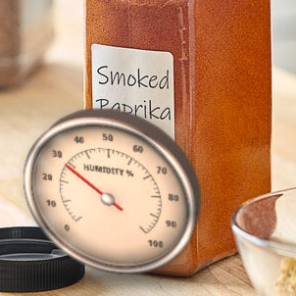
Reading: 30 %
